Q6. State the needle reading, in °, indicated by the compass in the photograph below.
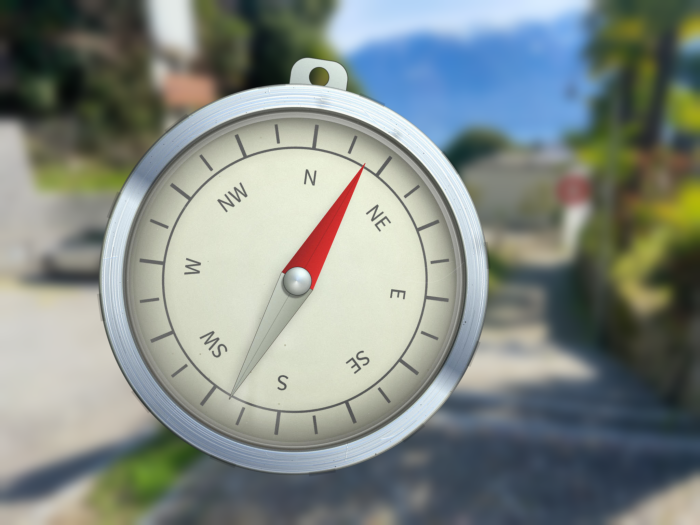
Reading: 22.5 °
